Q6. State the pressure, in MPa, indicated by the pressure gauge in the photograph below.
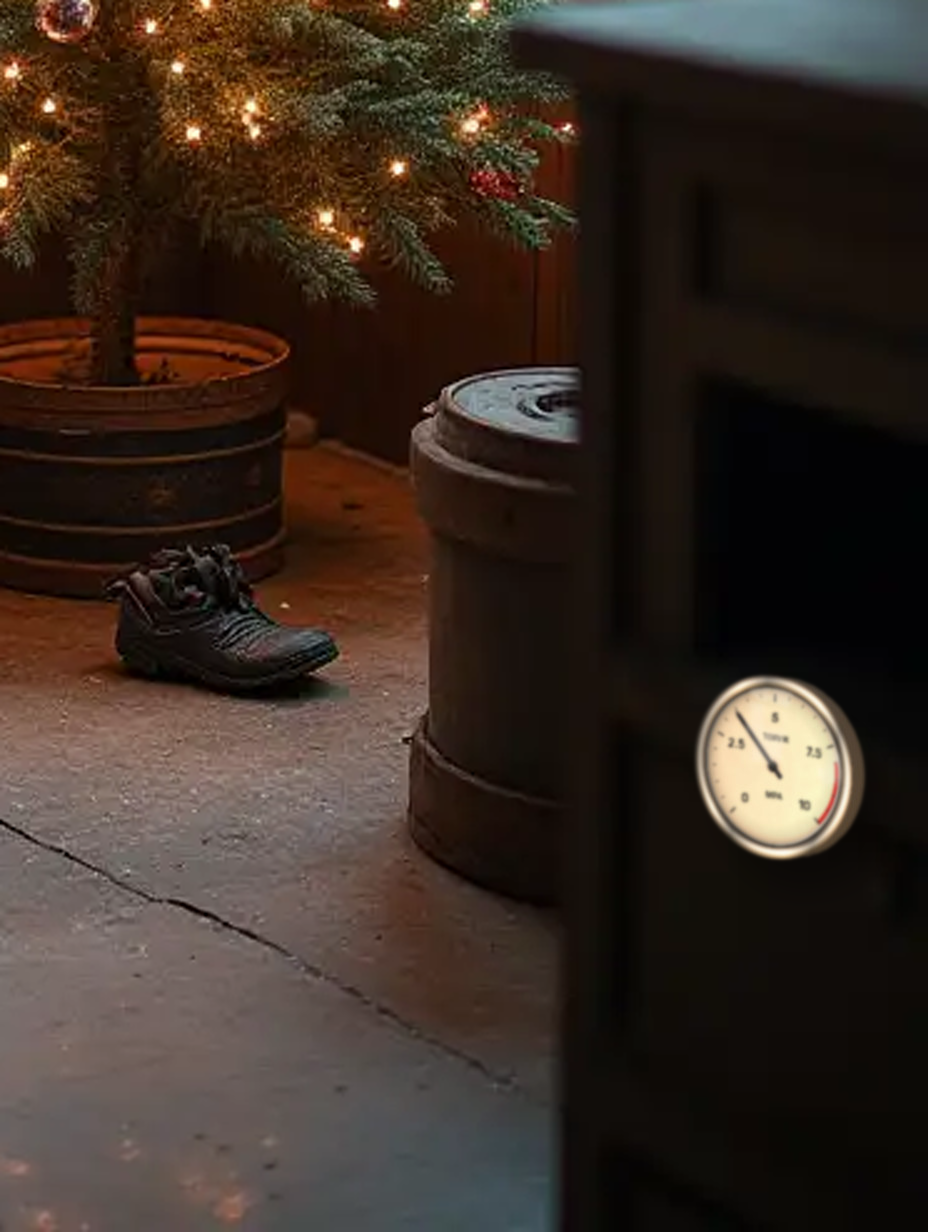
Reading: 3.5 MPa
